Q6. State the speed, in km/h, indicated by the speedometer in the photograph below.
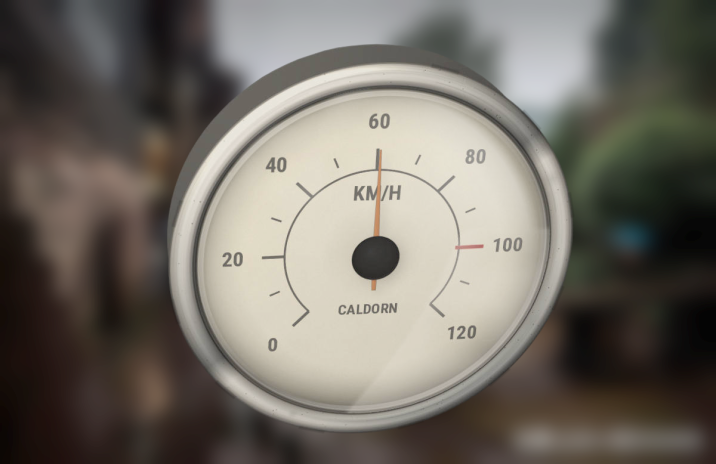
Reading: 60 km/h
